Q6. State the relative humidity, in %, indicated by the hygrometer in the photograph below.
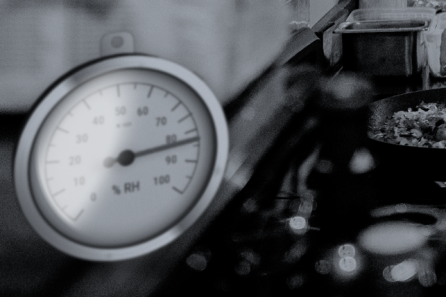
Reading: 82.5 %
